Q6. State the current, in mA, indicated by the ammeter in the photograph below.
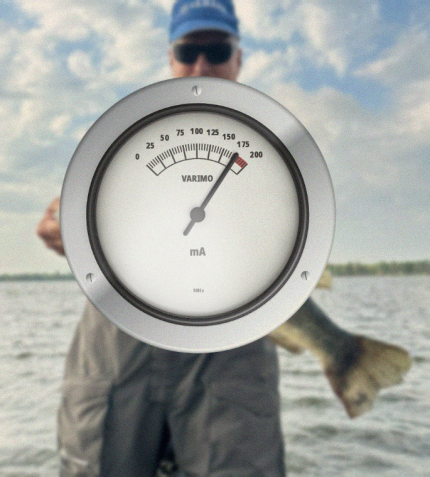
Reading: 175 mA
